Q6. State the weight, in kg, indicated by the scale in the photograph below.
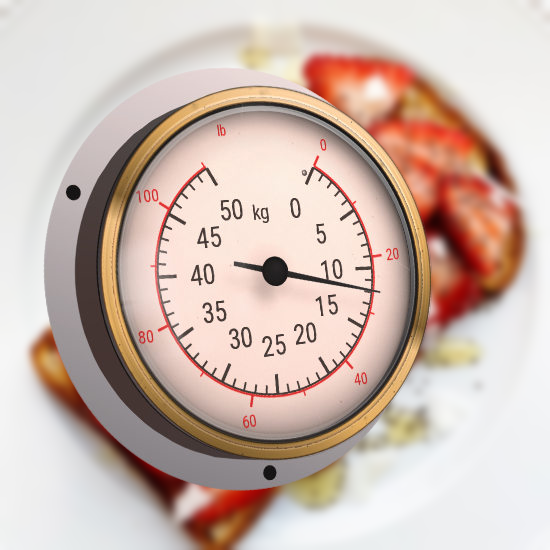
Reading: 12 kg
